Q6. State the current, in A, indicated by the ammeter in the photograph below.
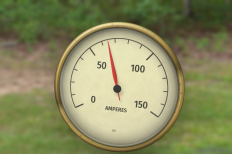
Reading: 65 A
